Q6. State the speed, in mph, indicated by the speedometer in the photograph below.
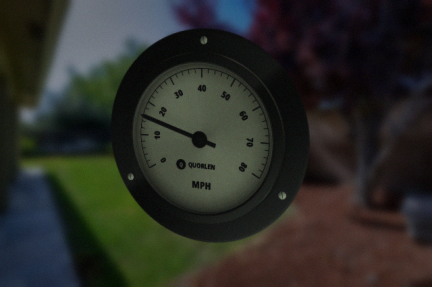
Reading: 16 mph
